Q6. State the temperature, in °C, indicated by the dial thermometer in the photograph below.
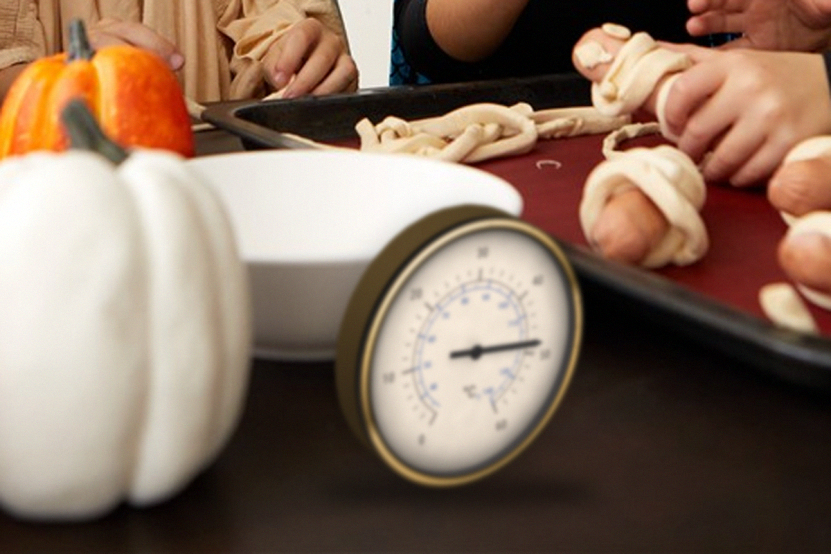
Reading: 48 °C
